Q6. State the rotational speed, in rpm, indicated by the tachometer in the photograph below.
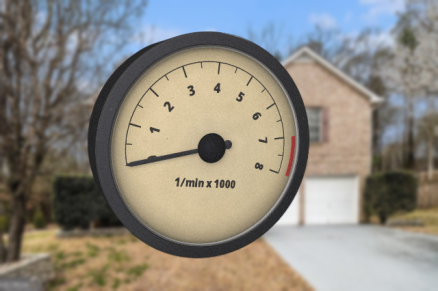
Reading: 0 rpm
